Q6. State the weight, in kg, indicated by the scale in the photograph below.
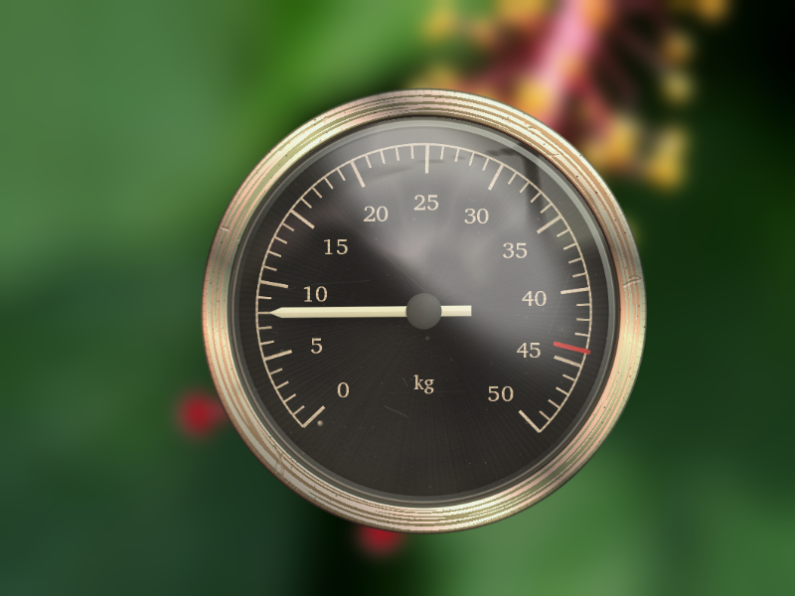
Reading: 8 kg
